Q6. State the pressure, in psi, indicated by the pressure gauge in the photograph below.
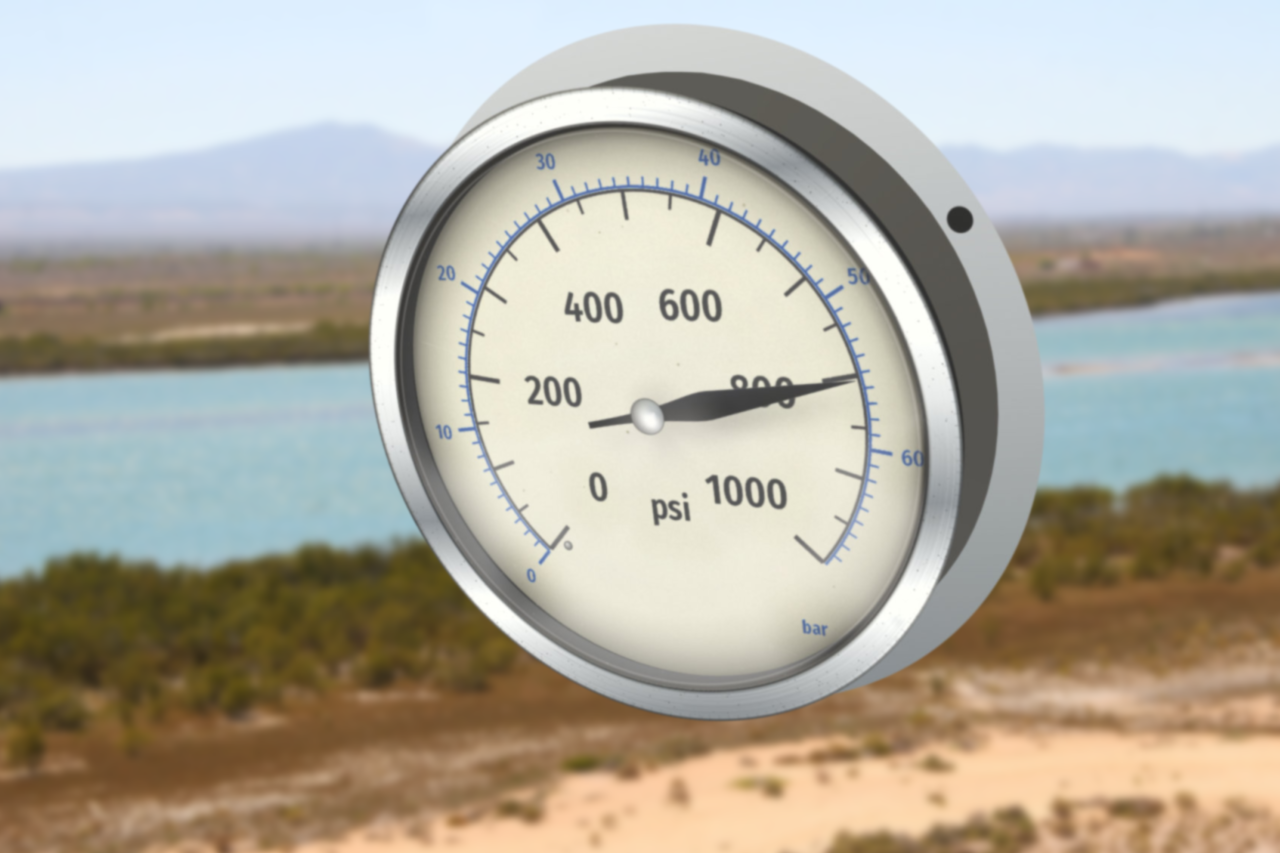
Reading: 800 psi
